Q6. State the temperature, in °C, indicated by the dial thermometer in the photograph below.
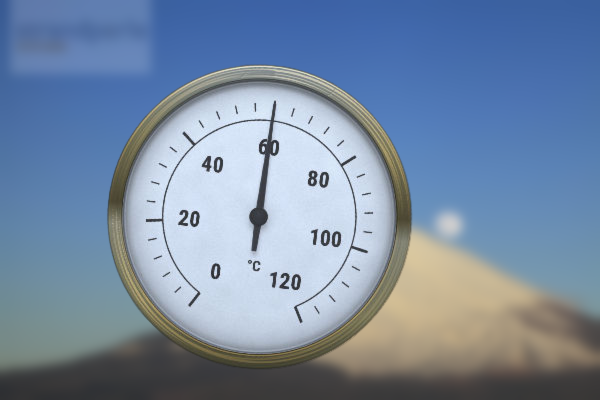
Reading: 60 °C
